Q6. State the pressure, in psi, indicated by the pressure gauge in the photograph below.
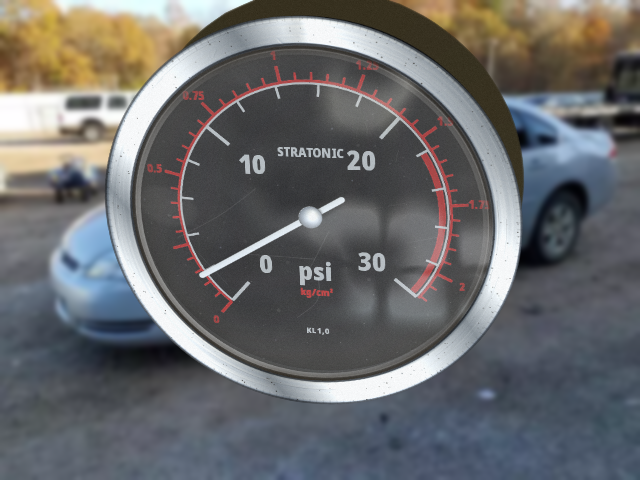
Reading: 2 psi
